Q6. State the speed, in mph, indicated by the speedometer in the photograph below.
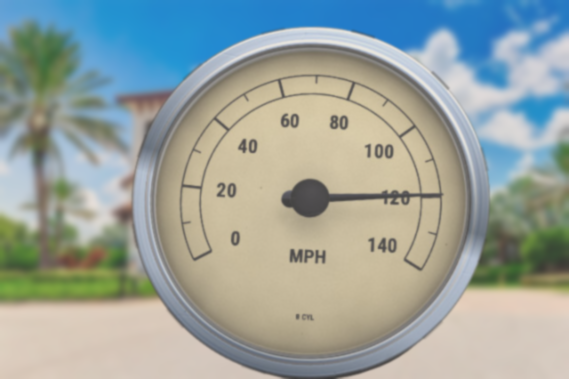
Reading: 120 mph
